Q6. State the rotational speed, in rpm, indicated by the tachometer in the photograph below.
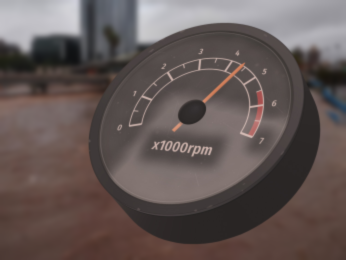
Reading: 4500 rpm
